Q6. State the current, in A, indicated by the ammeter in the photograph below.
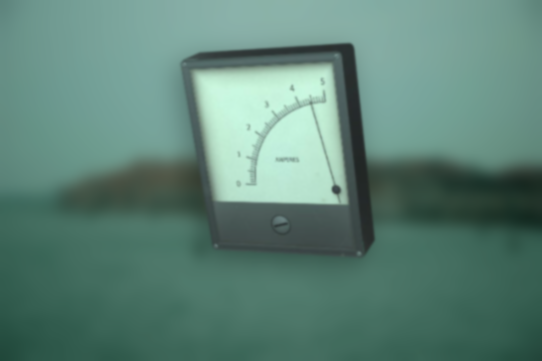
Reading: 4.5 A
